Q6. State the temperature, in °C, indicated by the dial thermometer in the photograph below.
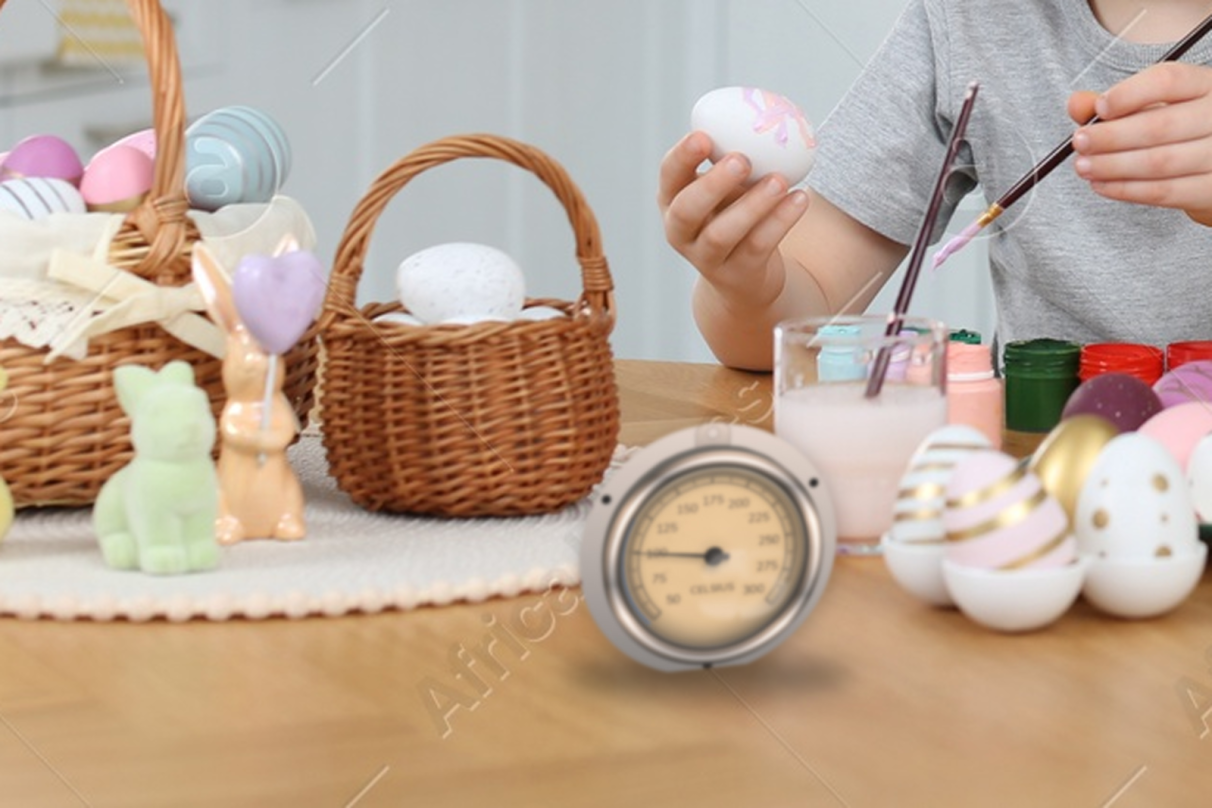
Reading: 100 °C
